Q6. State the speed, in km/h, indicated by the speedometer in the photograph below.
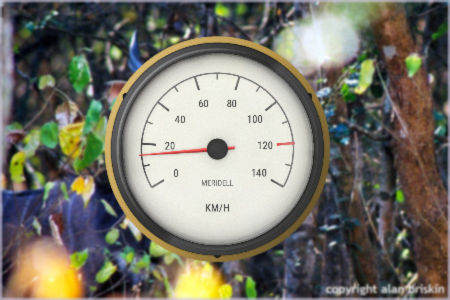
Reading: 15 km/h
